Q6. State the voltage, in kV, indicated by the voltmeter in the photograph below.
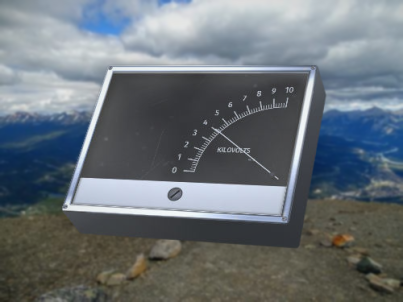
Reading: 4 kV
